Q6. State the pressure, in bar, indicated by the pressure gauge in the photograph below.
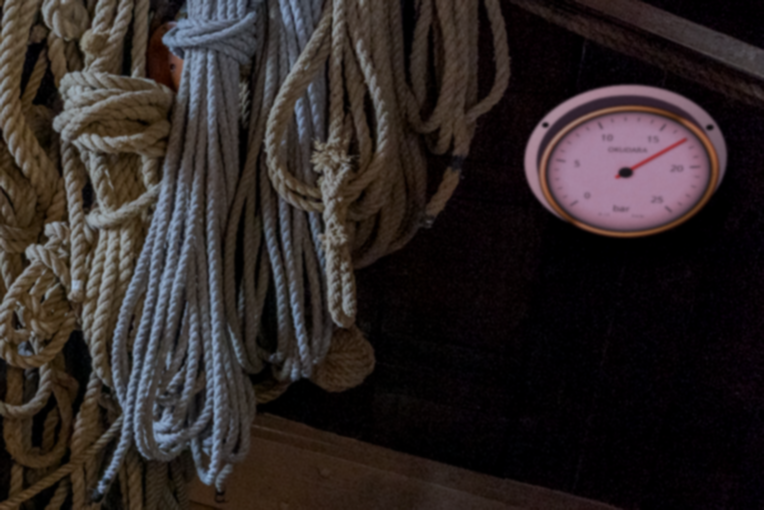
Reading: 17 bar
